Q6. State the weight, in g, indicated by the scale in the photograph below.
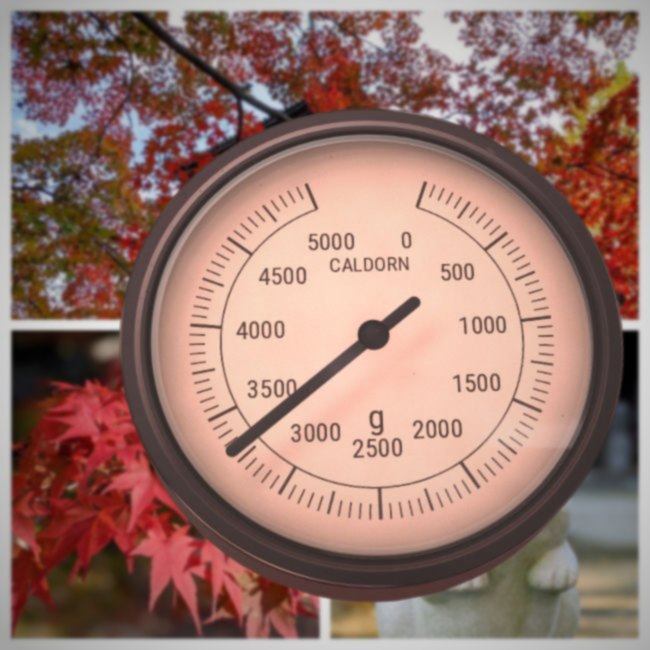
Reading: 3300 g
